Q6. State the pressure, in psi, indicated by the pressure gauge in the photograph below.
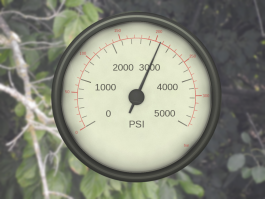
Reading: 3000 psi
